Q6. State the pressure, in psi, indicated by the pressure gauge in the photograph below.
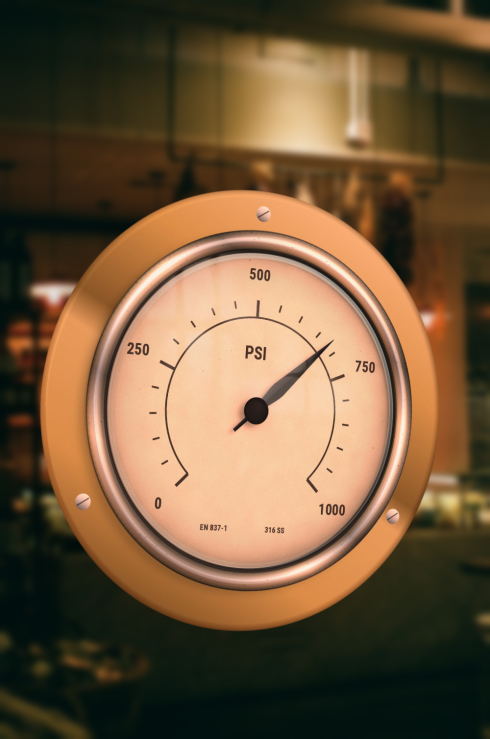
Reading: 675 psi
